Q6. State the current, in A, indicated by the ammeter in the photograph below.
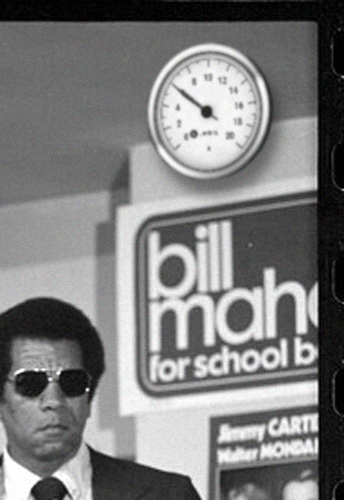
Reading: 6 A
